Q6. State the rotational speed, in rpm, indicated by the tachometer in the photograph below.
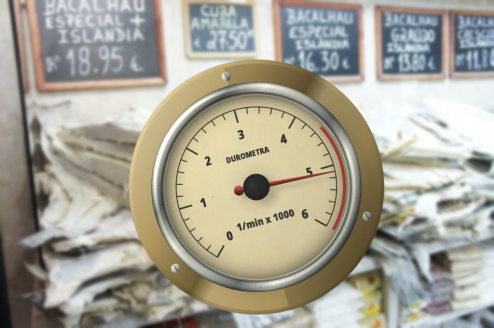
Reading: 5100 rpm
